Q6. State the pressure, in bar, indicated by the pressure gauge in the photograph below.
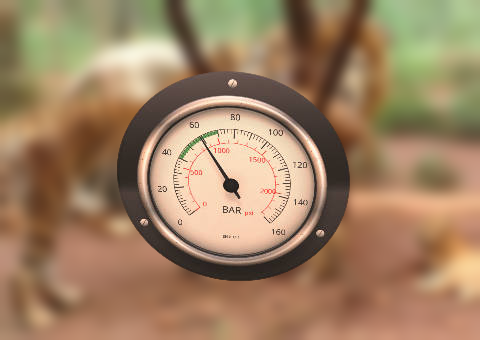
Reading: 60 bar
